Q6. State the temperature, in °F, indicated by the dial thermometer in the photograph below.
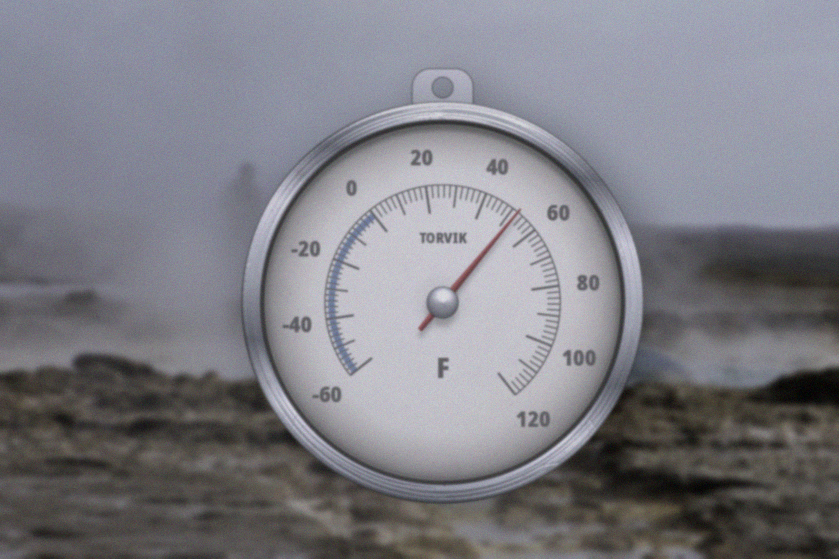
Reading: 52 °F
